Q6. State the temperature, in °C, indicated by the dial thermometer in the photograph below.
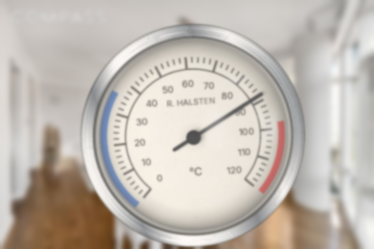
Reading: 88 °C
